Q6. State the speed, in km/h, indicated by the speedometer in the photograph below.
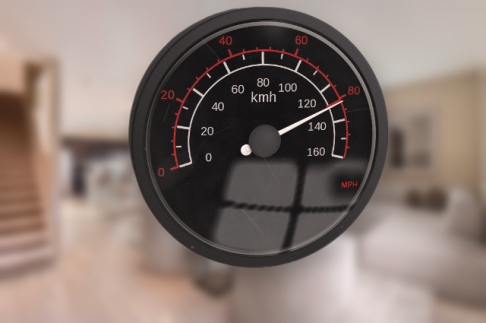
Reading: 130 km/h
